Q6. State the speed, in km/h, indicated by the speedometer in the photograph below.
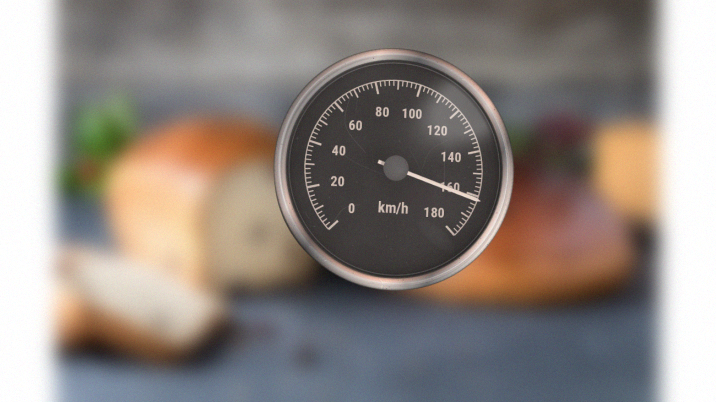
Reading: 162 km/h
